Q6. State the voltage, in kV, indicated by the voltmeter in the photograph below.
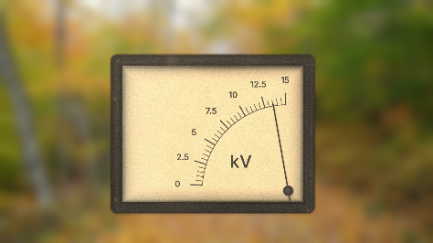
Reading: 13.5 kV
